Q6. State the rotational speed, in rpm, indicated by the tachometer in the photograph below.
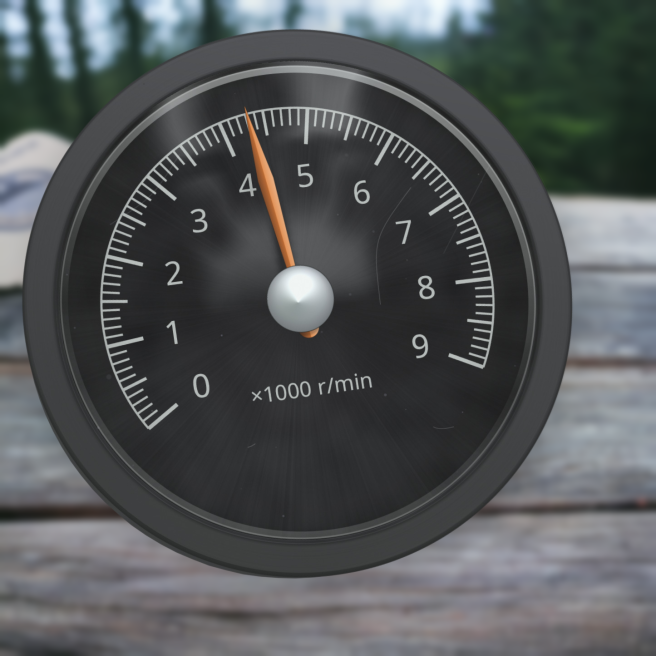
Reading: 4300 rpm
